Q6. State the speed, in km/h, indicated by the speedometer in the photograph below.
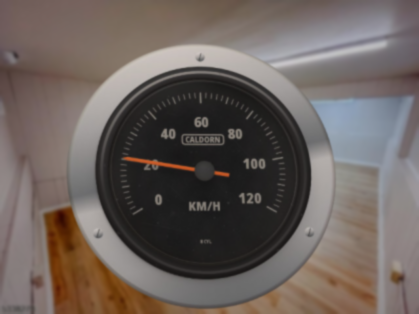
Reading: 20 km/h
